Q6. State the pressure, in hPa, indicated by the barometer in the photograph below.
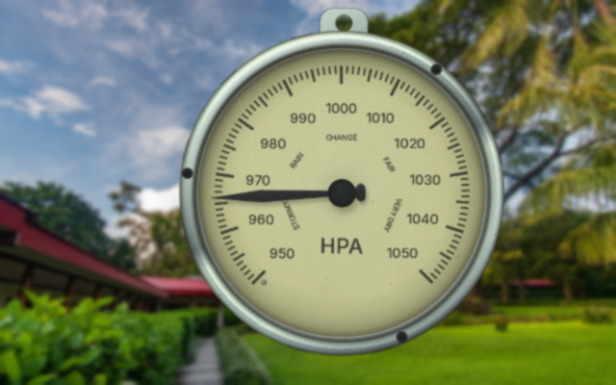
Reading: 966 hPa
